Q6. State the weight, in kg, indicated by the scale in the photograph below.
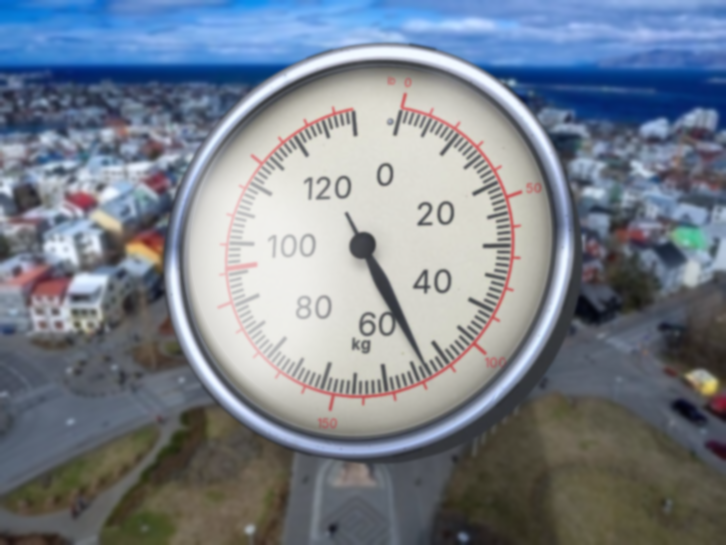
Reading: 53 kg
